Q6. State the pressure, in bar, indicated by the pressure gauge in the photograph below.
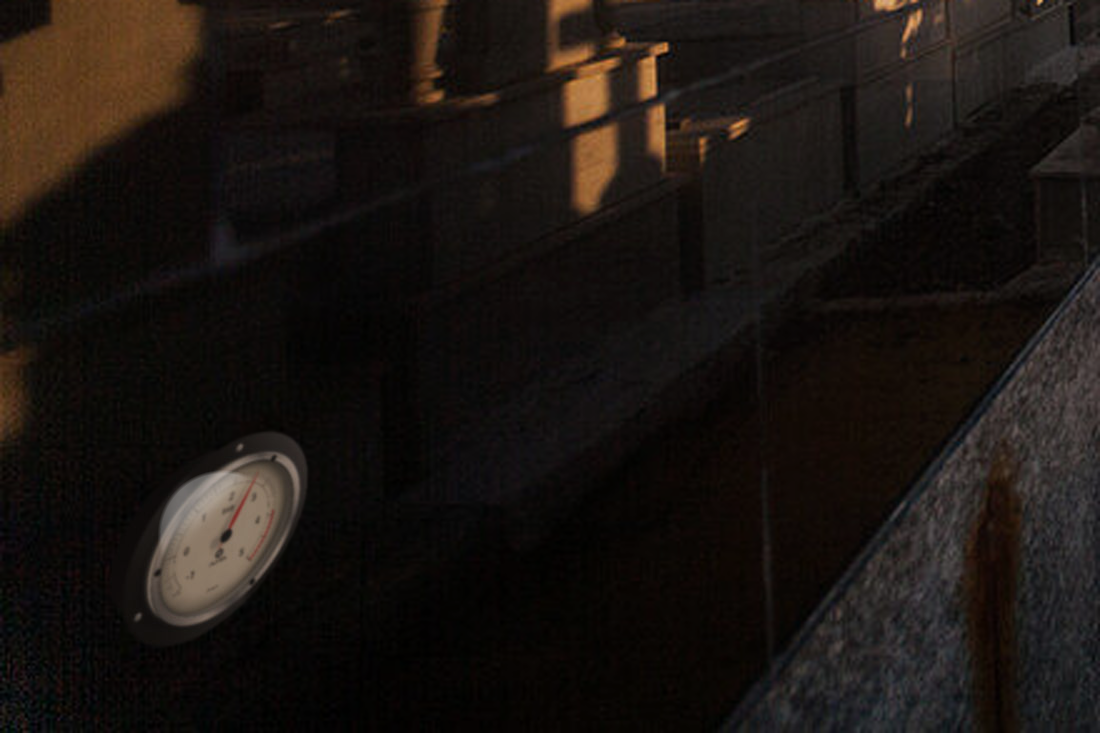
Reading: 2.5 bar
